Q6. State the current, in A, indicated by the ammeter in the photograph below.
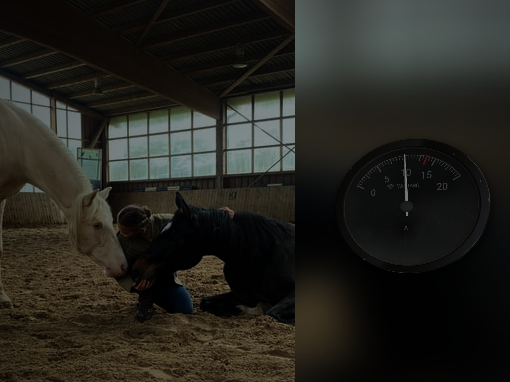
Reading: 10 A
